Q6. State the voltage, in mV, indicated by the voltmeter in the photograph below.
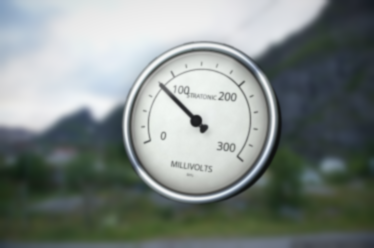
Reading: 80 mV
